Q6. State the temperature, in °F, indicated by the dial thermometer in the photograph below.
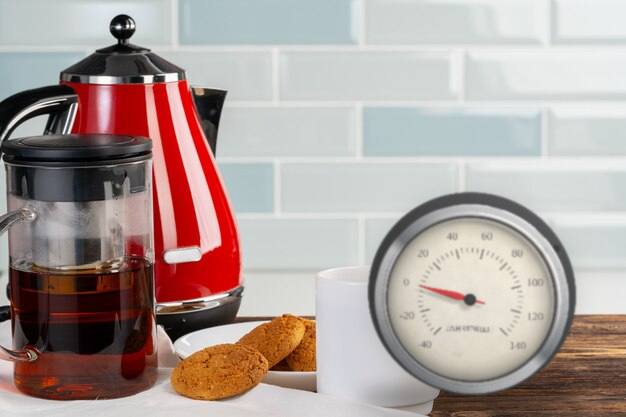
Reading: 0 °F
